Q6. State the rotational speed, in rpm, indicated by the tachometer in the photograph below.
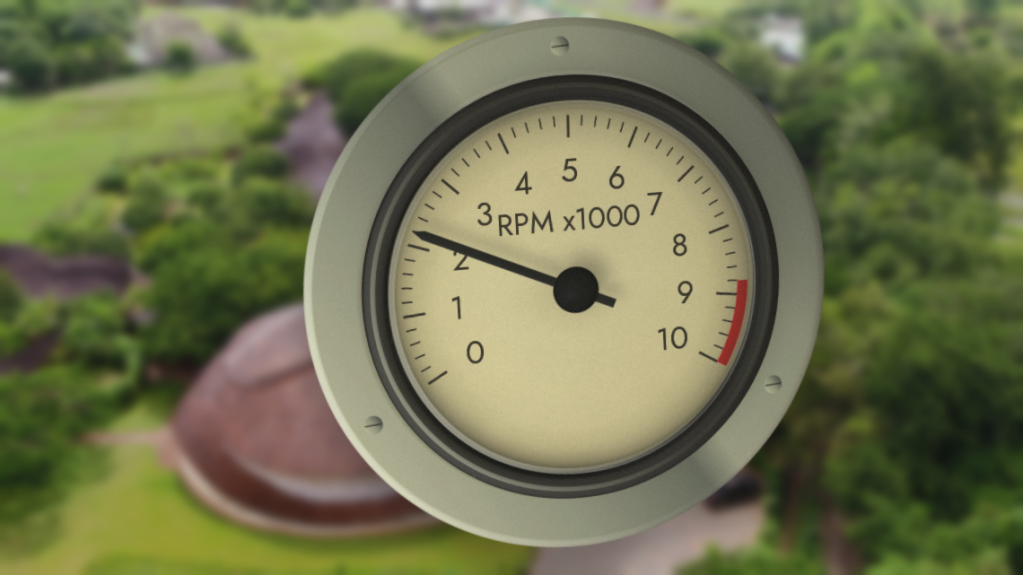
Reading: 2200 rpm
